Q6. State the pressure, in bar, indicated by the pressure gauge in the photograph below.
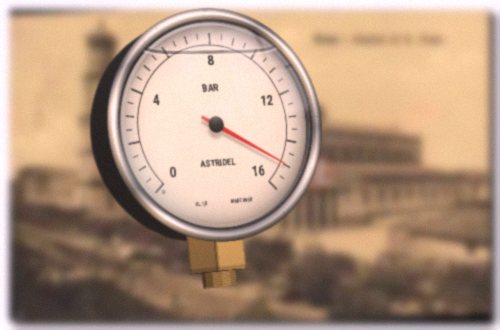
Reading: 15 bar
